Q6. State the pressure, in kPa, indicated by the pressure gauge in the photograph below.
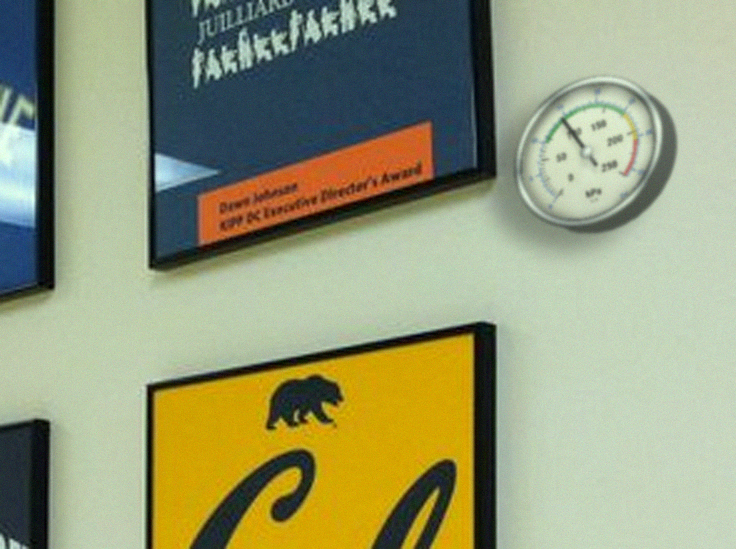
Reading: 100 kPa
